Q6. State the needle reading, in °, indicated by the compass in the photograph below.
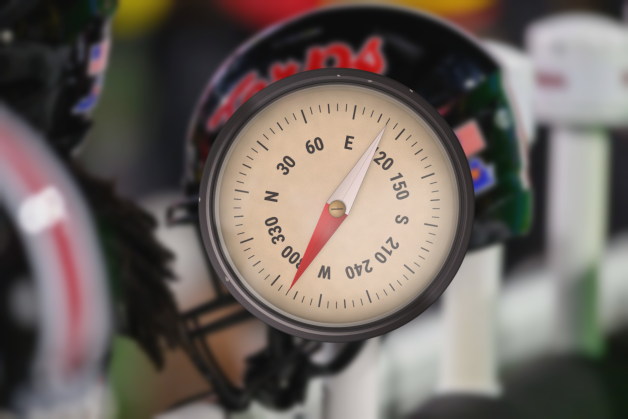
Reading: 290 °
